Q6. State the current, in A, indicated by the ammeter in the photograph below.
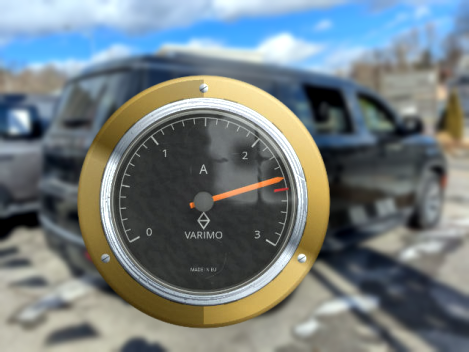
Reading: 2.4 A
